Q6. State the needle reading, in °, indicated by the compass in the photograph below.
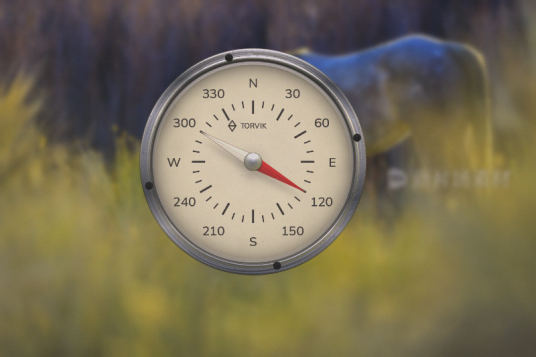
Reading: 120 °
